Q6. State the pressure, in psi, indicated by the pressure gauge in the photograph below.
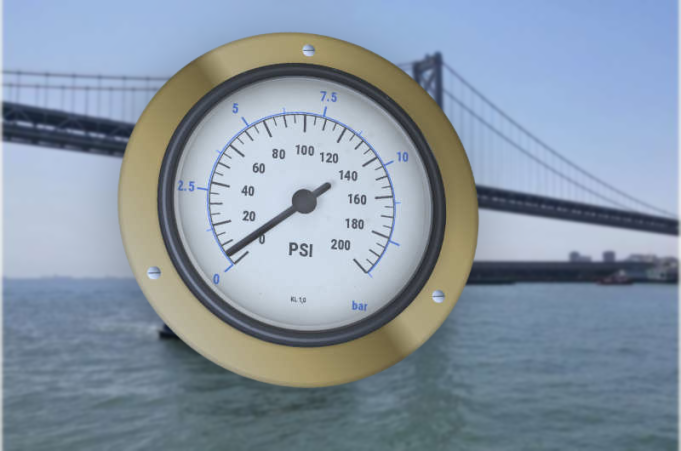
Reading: 5 psi
